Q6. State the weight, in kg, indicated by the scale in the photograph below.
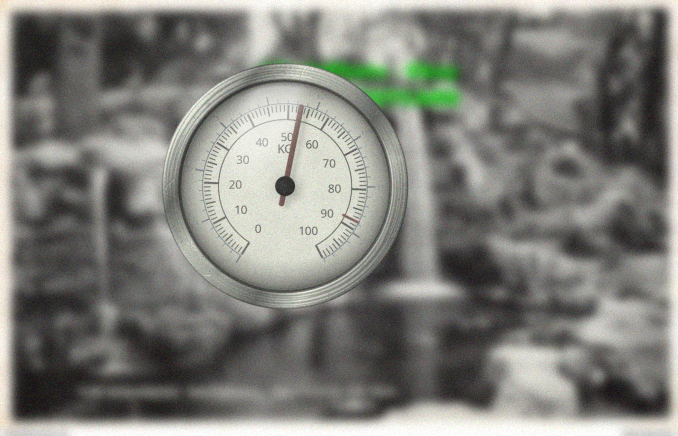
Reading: 53 kg
